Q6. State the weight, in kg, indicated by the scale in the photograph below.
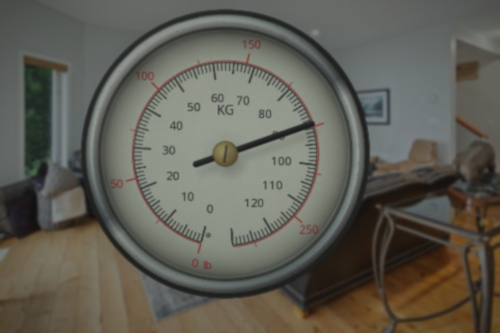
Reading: 90 kg
